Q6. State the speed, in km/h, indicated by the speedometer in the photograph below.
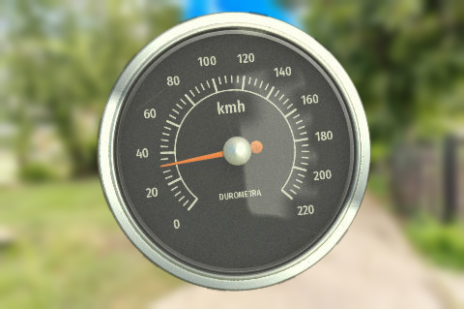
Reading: 32 km/h
